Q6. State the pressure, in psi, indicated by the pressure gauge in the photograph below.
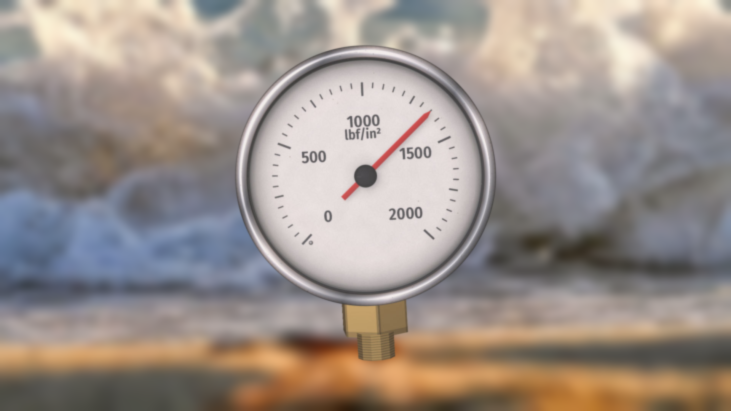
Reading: 1350 psi
